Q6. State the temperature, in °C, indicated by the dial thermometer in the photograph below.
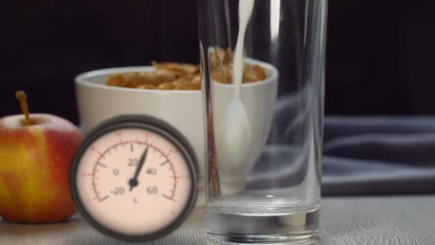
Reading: 28 °C
